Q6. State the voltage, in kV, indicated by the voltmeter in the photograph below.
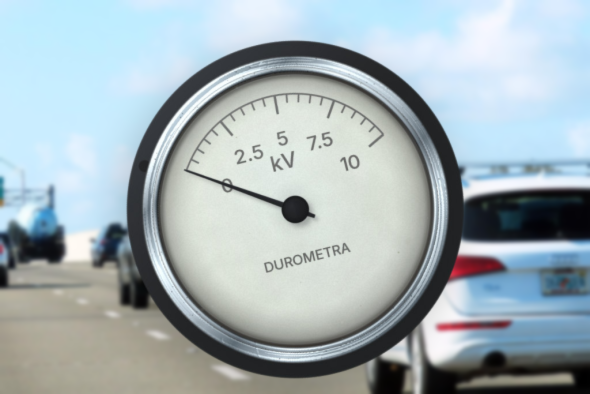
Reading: 0 kV
